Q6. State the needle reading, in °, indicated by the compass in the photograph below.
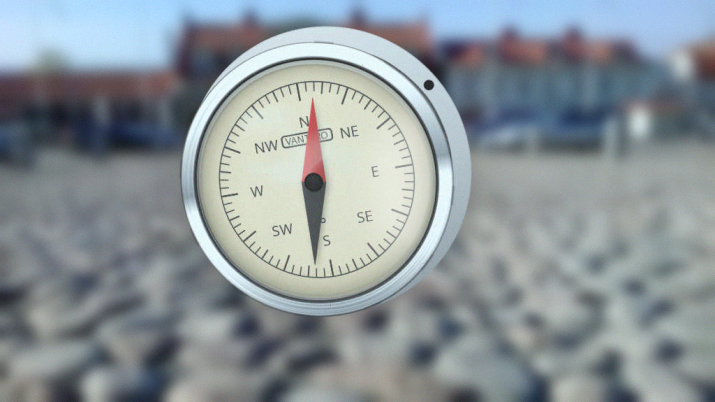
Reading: 10 °
